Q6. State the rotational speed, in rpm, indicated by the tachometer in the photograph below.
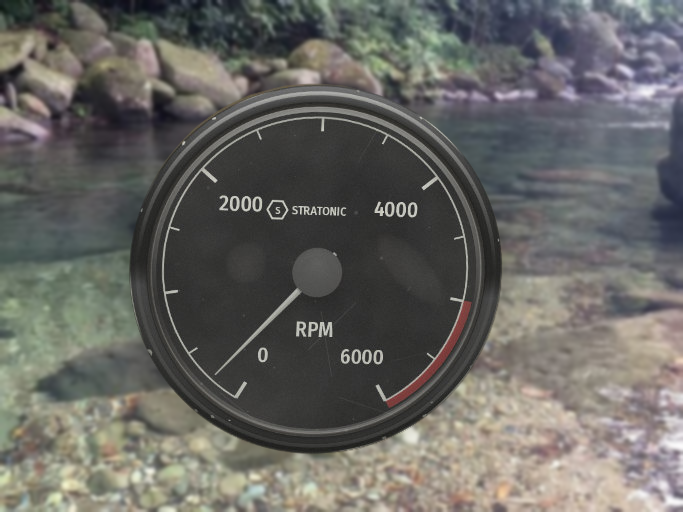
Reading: 250 rpm
